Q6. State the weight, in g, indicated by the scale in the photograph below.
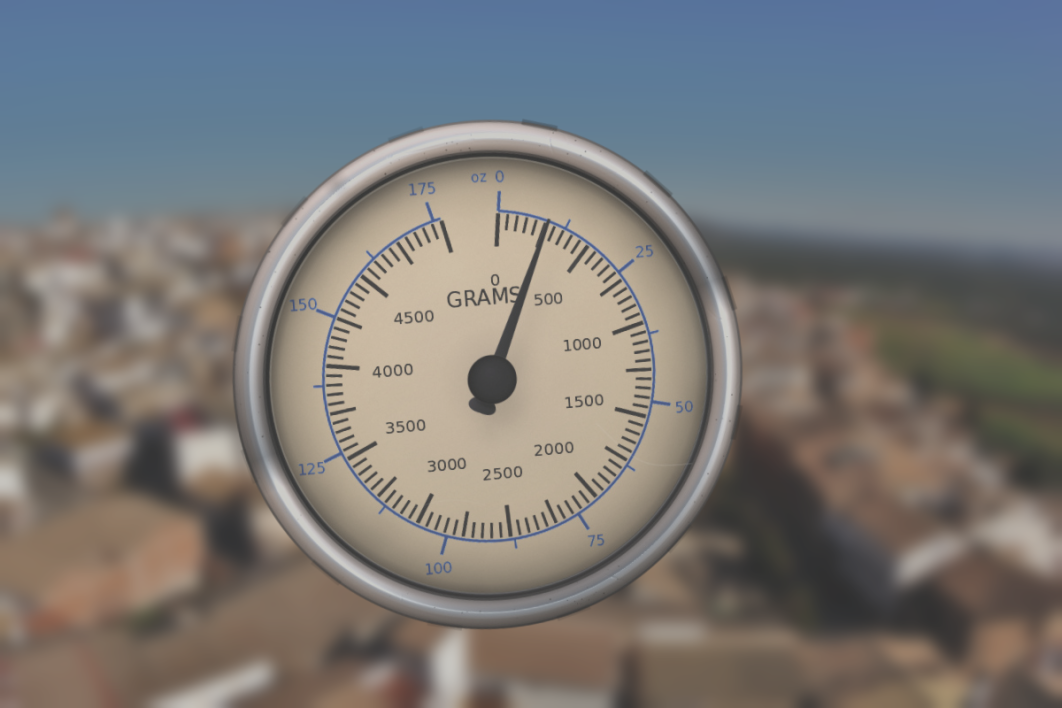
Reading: 250 g
